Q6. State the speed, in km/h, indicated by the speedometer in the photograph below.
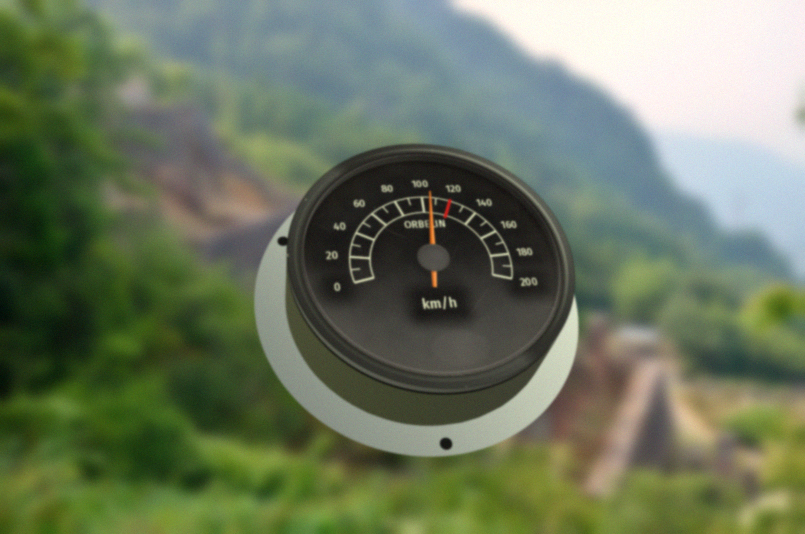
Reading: 105 km/h
